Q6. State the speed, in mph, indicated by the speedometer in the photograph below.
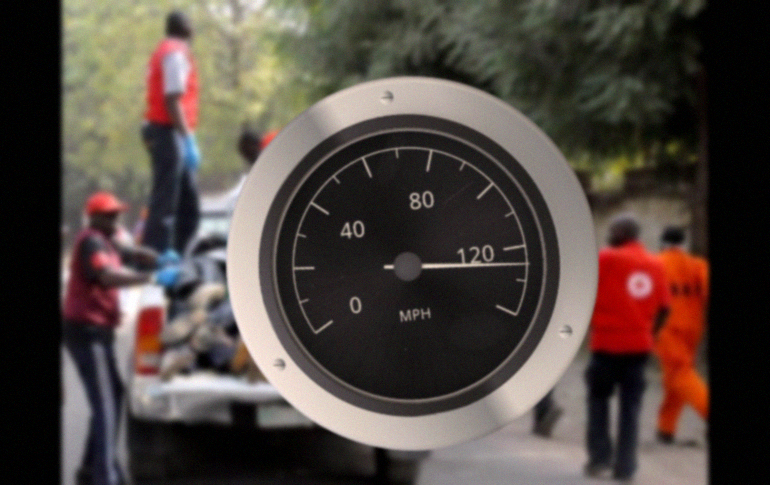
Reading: 125 mph
